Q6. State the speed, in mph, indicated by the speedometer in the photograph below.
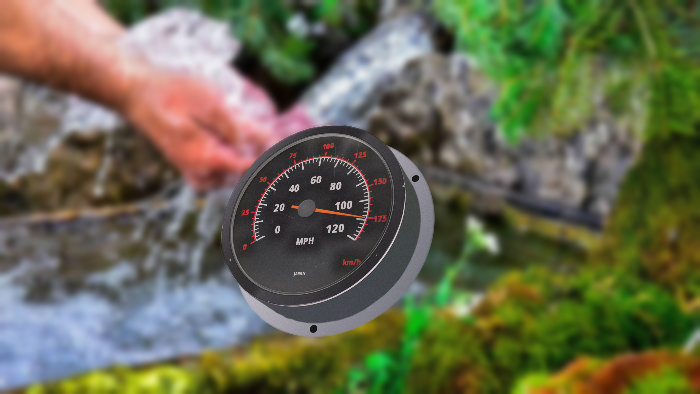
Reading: 110 mph
